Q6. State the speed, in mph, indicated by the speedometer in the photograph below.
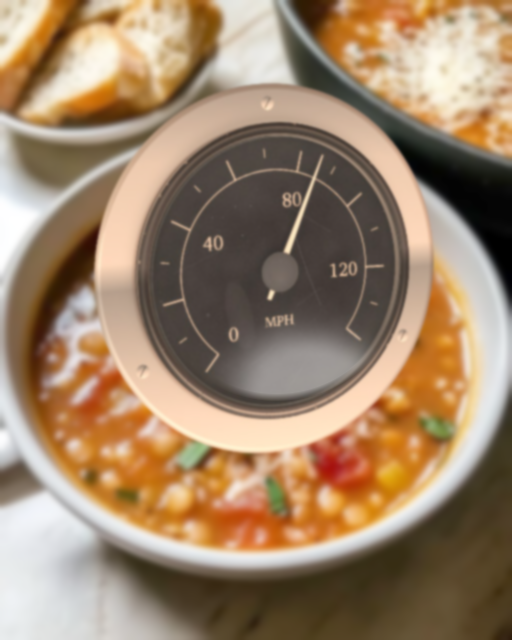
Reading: 85 mph
